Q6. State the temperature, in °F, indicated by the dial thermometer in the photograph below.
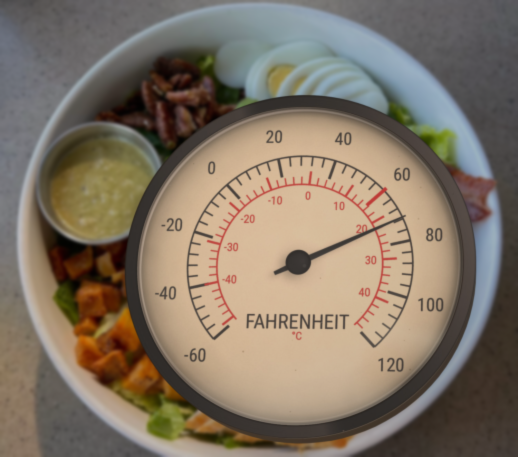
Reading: 72 °F
